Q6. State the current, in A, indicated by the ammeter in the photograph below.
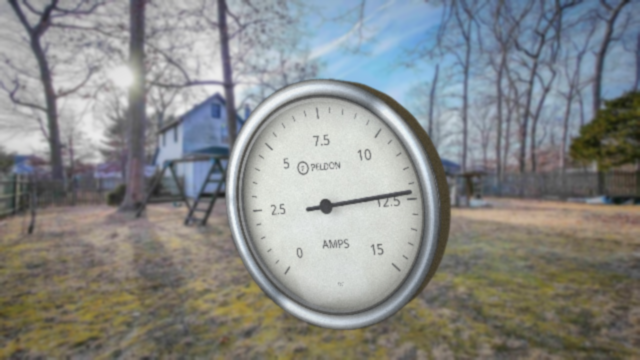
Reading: 12.25 A
